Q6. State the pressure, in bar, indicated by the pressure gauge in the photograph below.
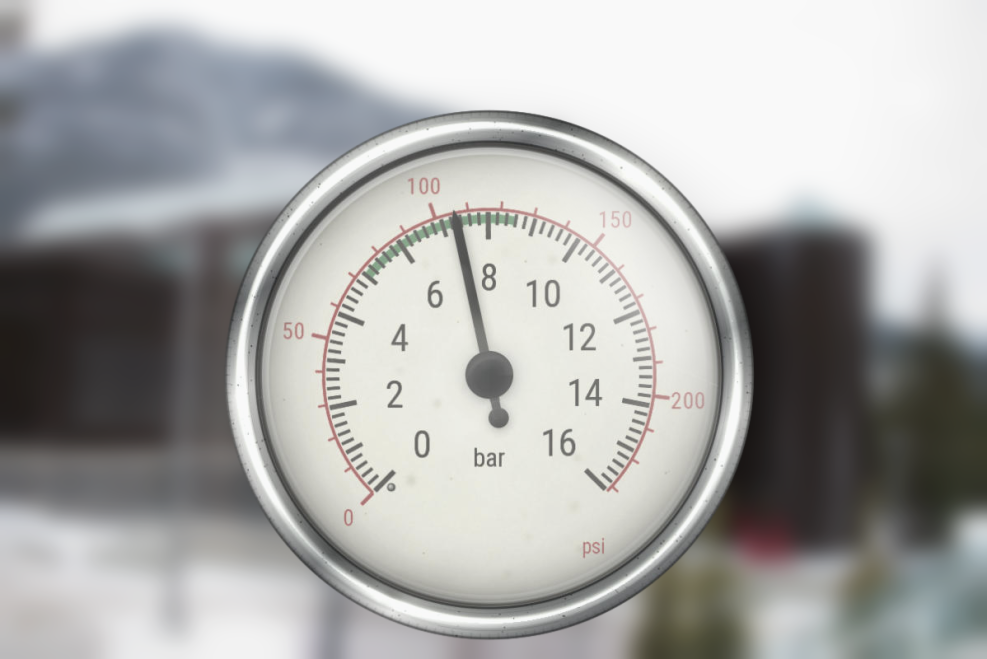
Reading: 7.3 bar
